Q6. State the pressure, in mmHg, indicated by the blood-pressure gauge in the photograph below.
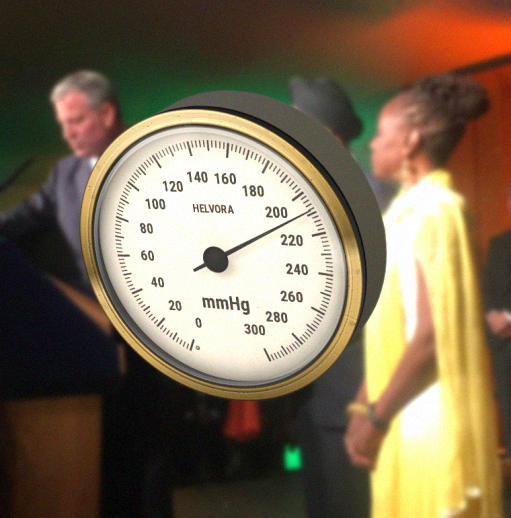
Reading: 208 mmHg
